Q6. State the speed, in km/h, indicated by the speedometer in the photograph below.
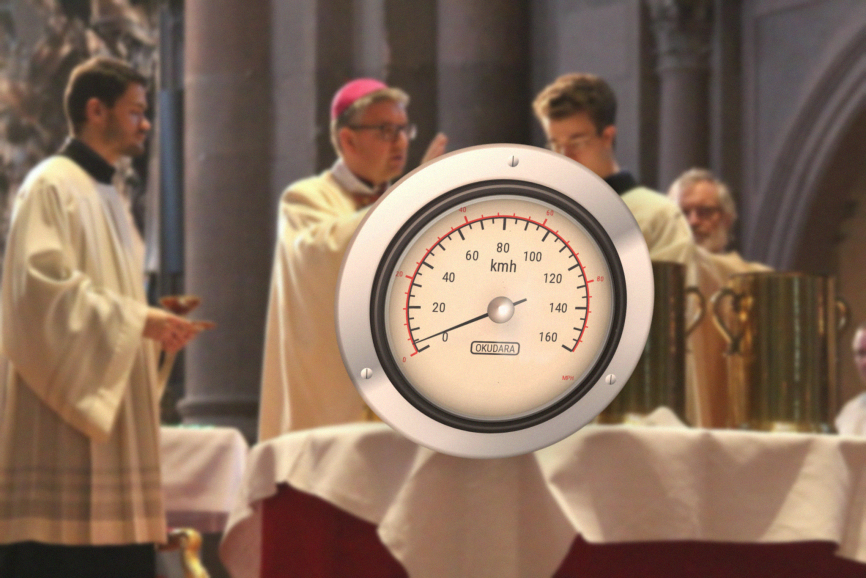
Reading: 5 km/h
